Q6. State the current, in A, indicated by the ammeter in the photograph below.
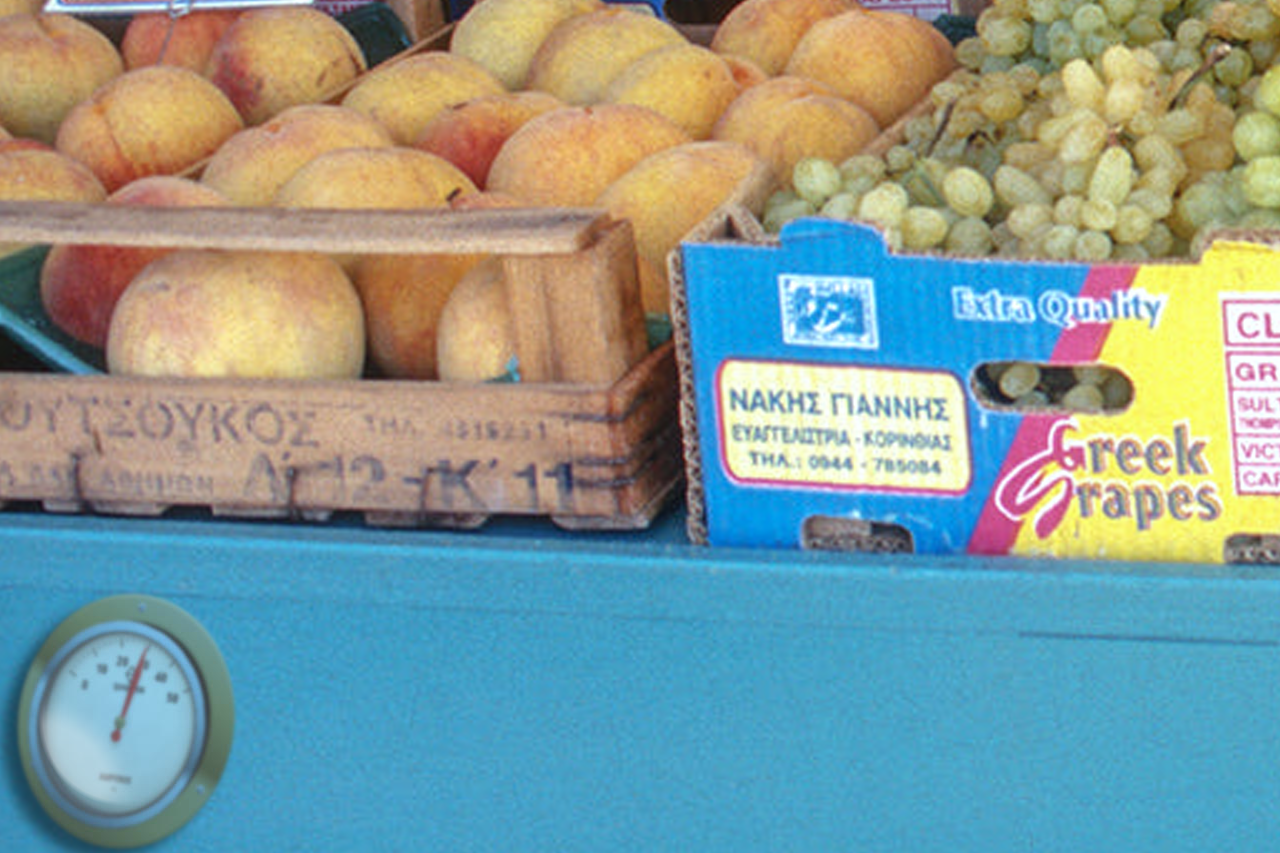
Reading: 30 A
